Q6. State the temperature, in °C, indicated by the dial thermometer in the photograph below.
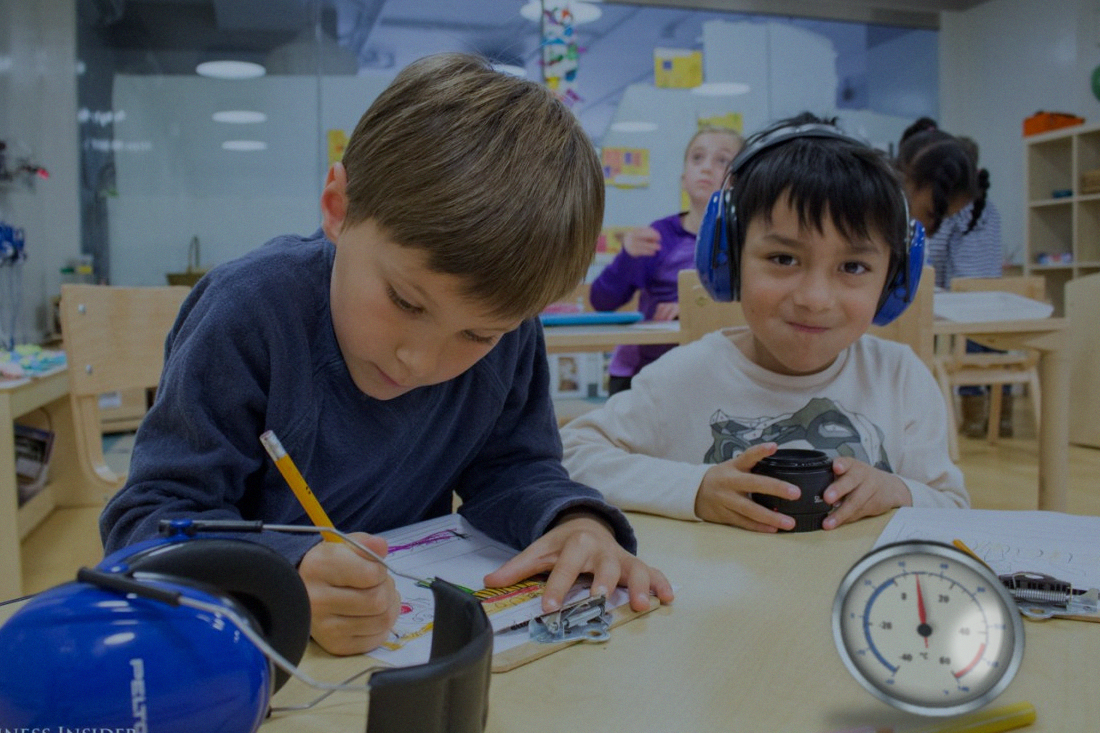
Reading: 8 °C
